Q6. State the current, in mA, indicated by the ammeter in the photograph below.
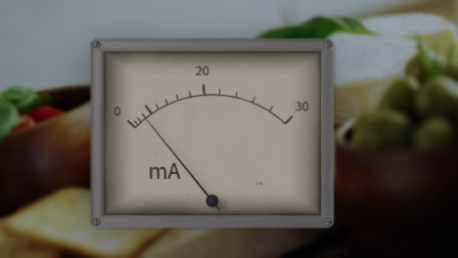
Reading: 8 mA
